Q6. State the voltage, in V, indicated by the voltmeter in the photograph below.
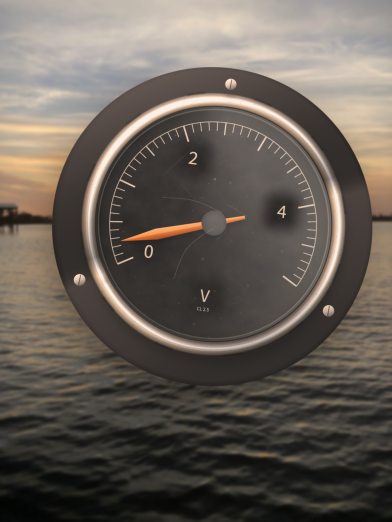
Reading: 0.25 V
